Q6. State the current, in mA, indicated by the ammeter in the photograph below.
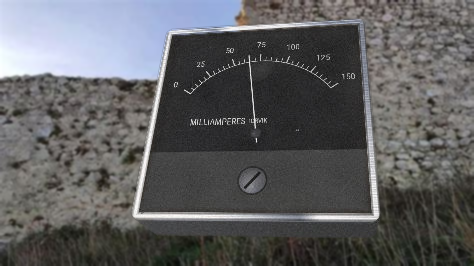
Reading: 65 mA
